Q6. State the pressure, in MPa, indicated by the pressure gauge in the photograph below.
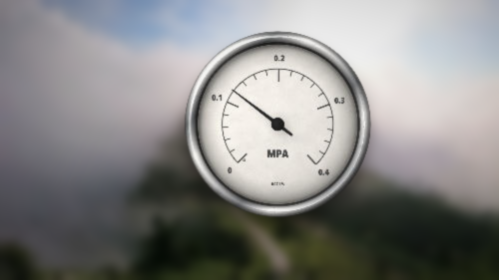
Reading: 0.12 MPa
